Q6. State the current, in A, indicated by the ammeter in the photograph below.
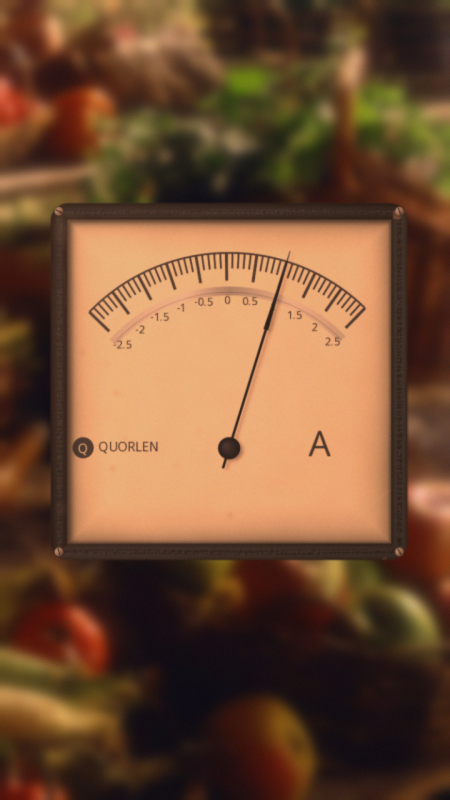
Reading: 1 A
